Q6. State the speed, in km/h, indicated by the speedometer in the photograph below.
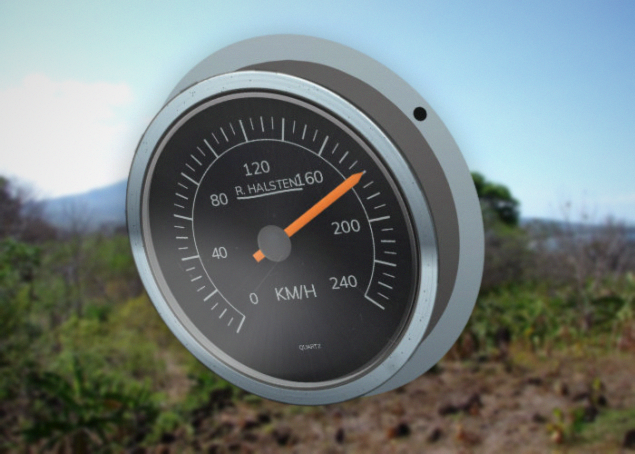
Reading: 180 km/h
